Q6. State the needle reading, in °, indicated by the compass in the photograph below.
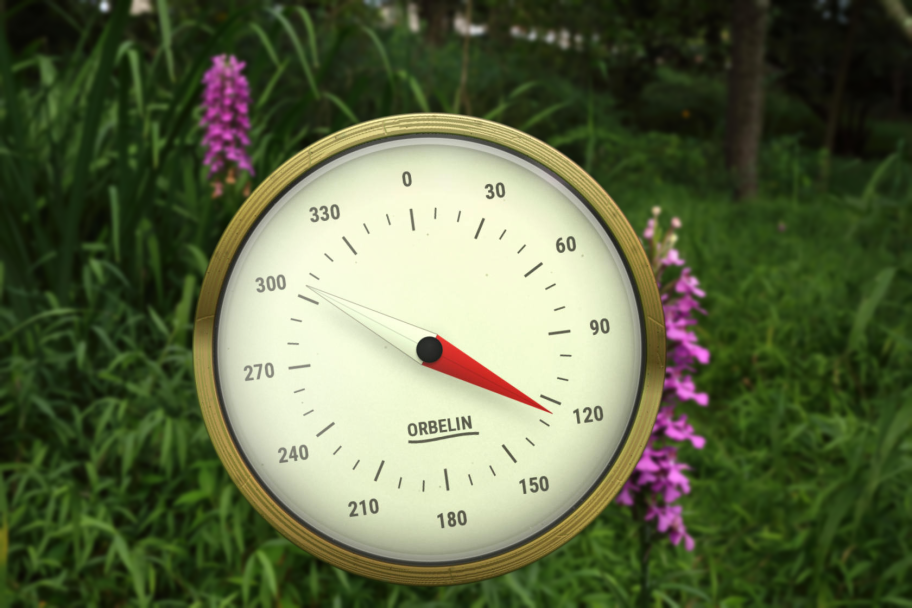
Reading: 125 °
